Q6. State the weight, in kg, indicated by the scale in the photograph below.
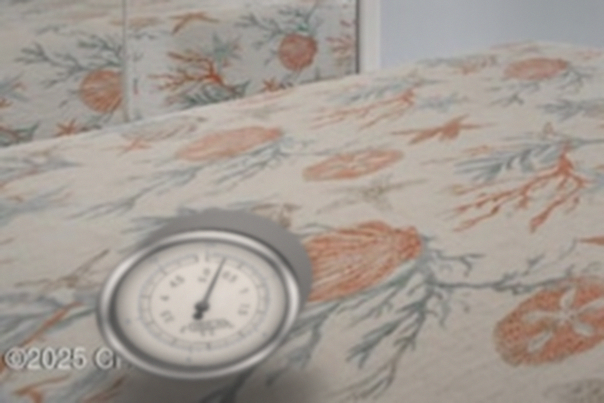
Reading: 0.25 kg
